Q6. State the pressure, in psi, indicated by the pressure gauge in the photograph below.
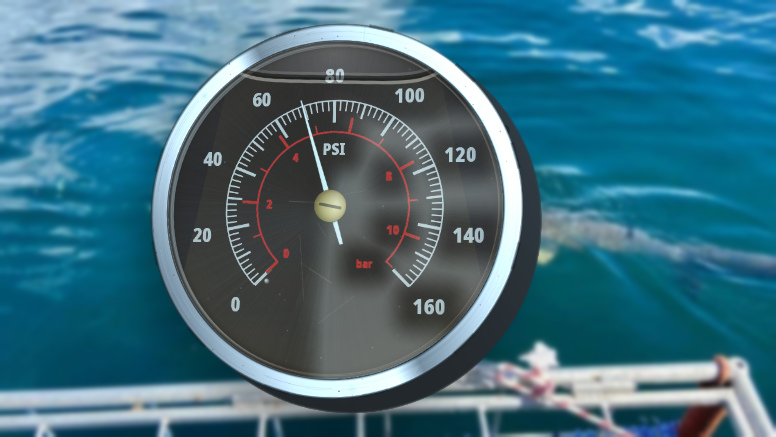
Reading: 70 psi
